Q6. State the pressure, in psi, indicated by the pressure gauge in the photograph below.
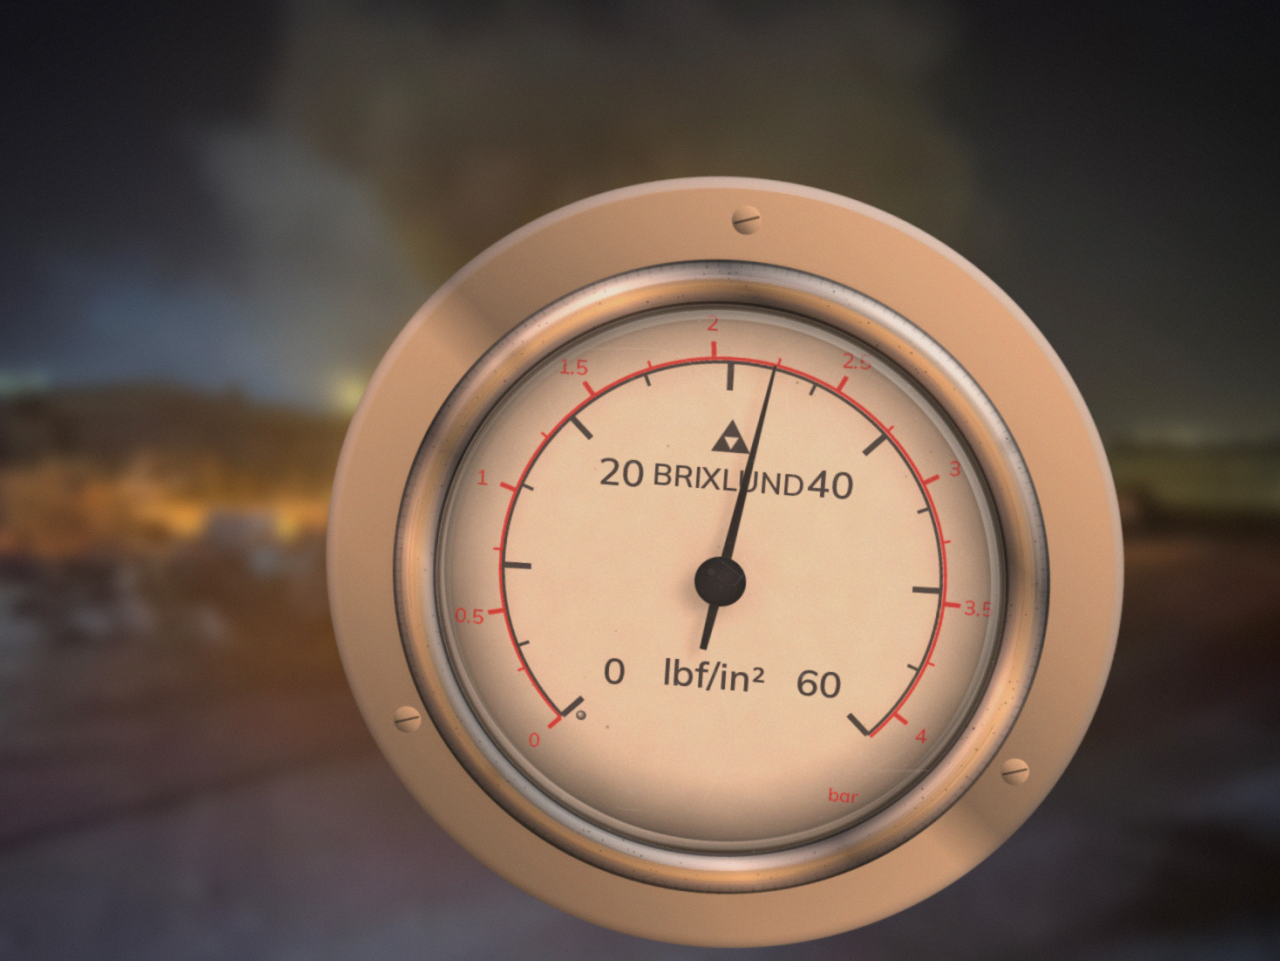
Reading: 32.5 psi
